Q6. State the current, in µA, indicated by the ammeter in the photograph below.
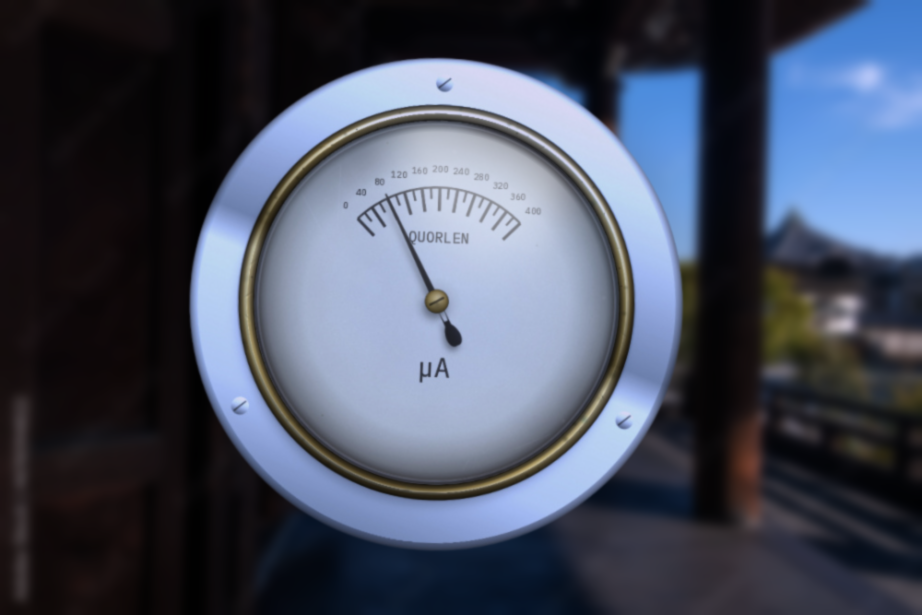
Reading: 80 µA
